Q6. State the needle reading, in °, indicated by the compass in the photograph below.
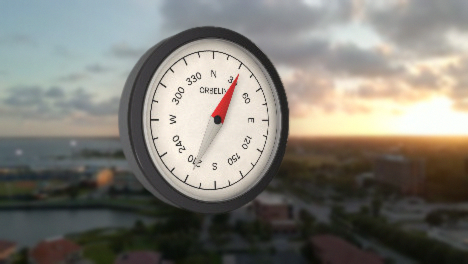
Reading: 30 °
